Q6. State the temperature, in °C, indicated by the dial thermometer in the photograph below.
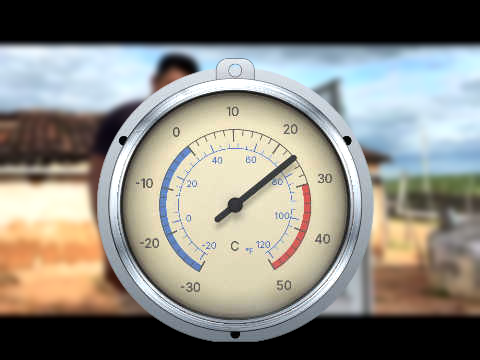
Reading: 24 °C
